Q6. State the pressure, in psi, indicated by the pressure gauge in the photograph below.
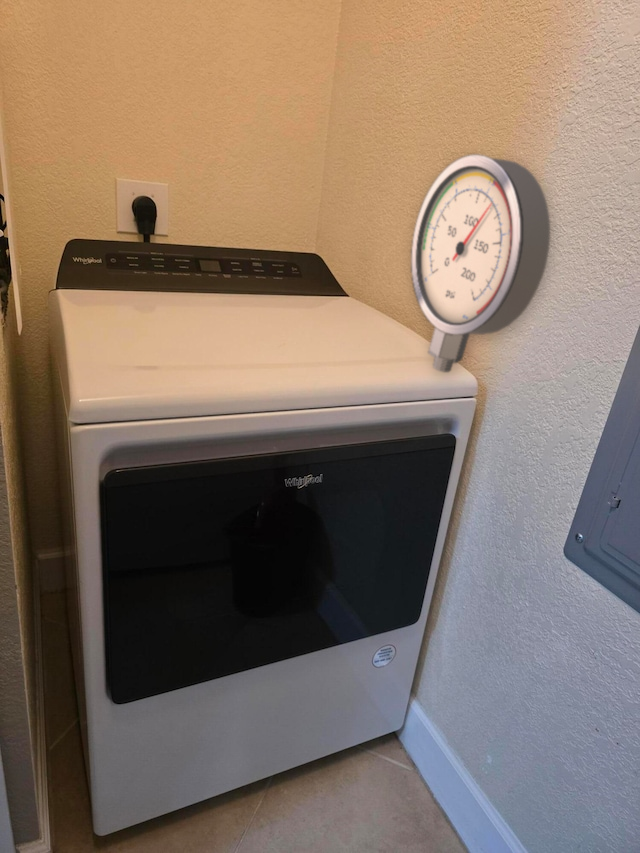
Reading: 120 psi
